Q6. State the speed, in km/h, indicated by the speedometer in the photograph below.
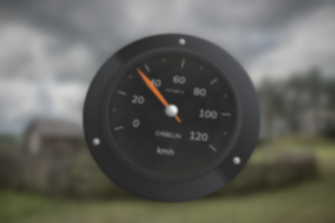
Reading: 35 km/h
